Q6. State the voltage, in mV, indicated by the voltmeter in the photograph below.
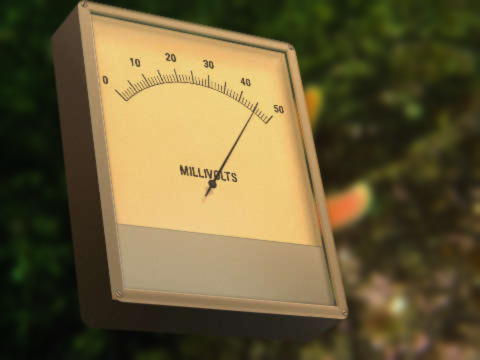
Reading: 45 mV
